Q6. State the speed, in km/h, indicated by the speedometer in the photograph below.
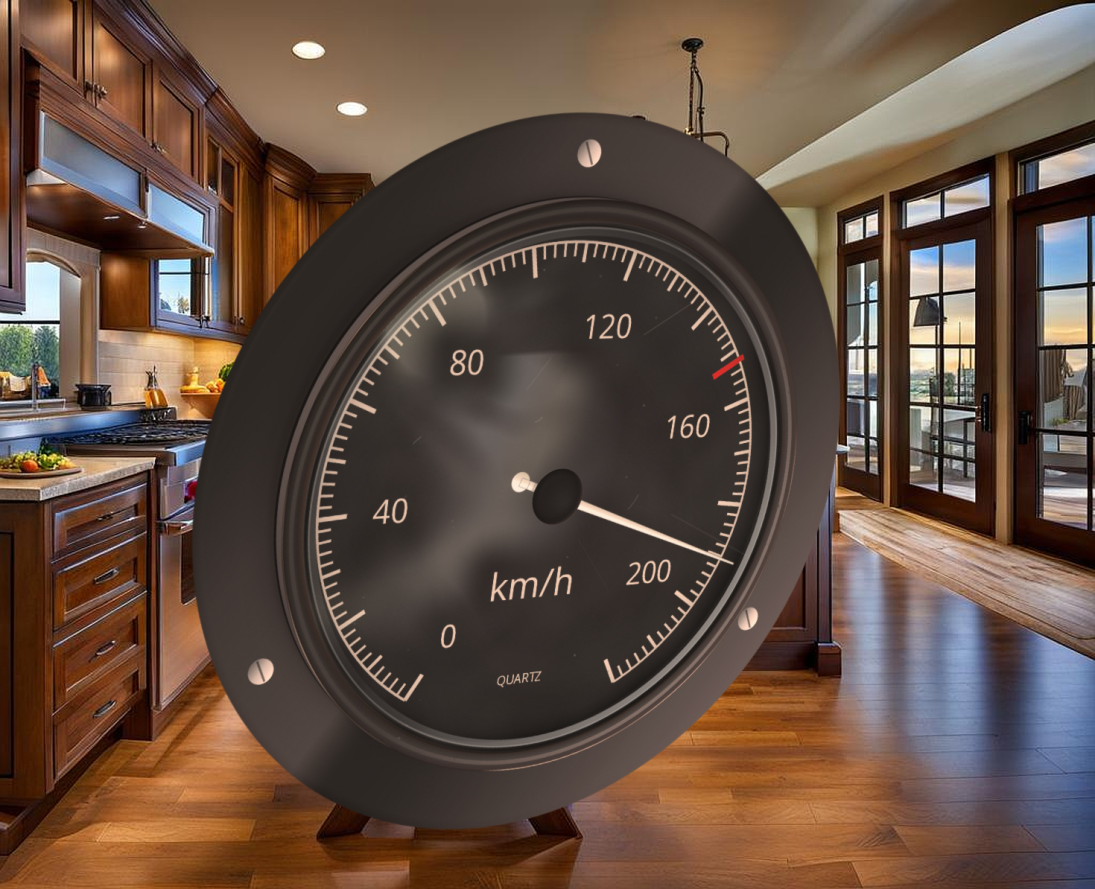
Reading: 190 km/h
